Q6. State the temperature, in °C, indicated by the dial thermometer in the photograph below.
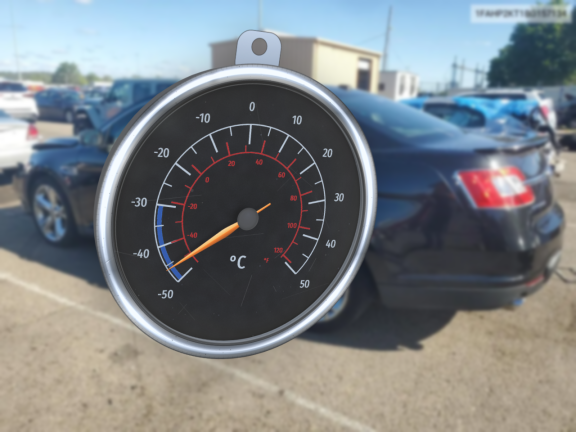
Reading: -45 °C
